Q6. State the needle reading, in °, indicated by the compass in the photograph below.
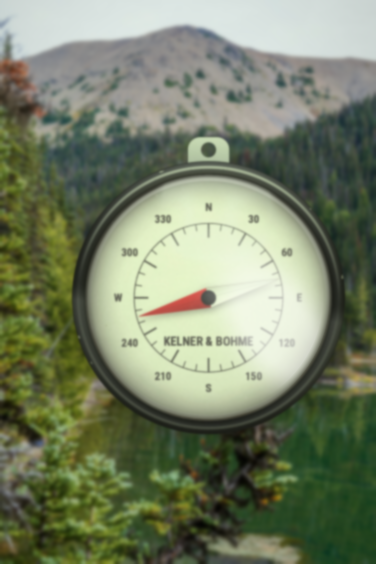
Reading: 255 °
